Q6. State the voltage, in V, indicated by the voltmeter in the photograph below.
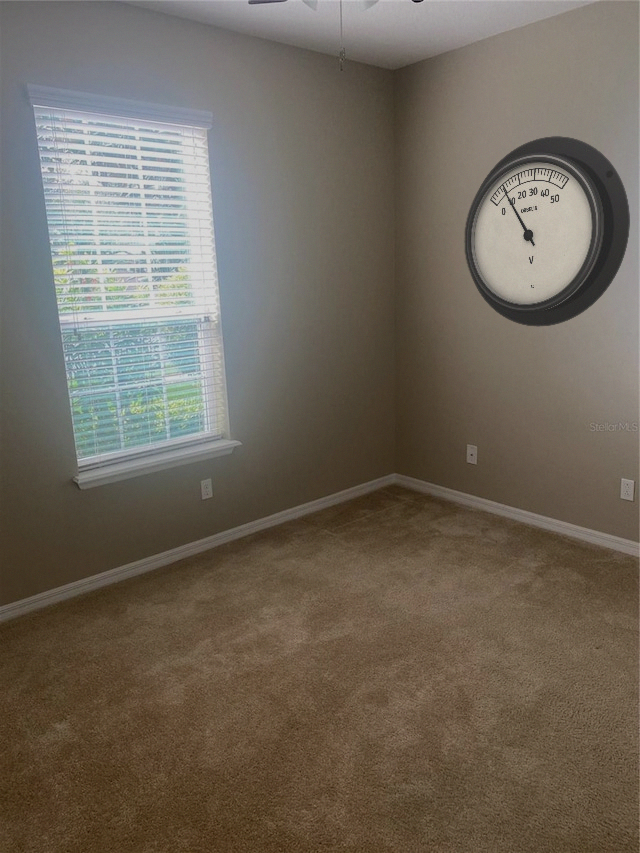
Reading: 10 V
